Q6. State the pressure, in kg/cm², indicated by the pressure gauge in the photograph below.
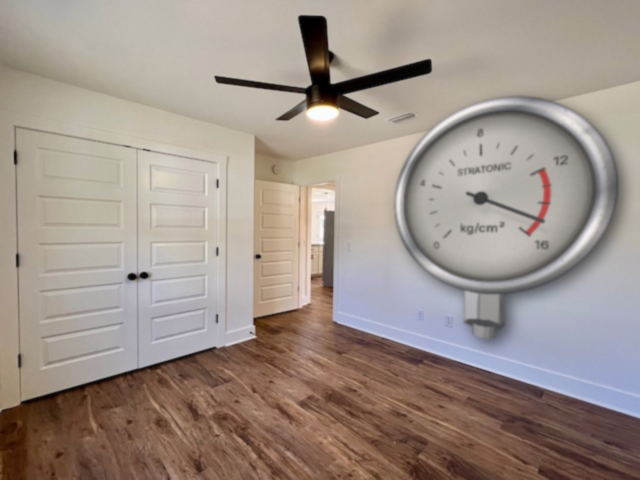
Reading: 15 kg/cm²
